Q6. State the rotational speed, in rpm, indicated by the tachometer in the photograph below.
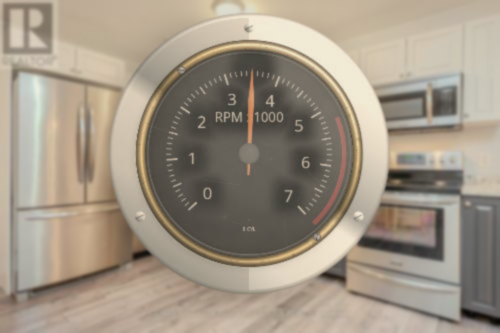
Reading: 3500 rpm
